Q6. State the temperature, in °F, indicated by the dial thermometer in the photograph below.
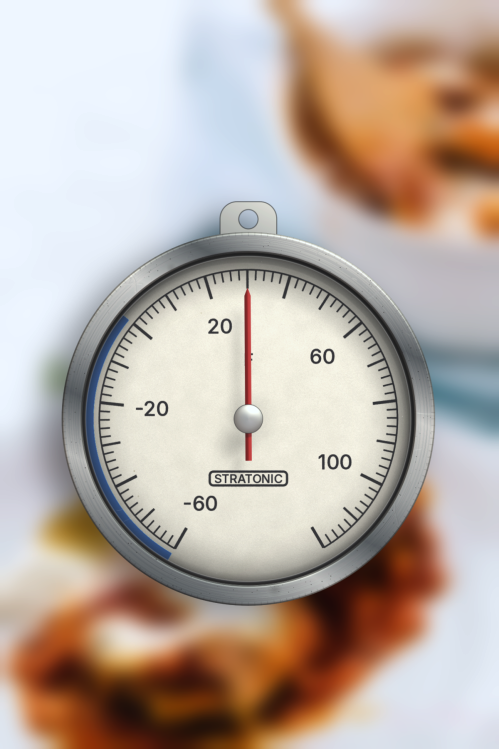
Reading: 30 °F
